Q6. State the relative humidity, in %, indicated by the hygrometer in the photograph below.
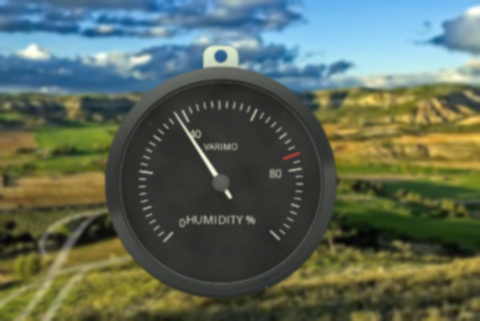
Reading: 38 %
